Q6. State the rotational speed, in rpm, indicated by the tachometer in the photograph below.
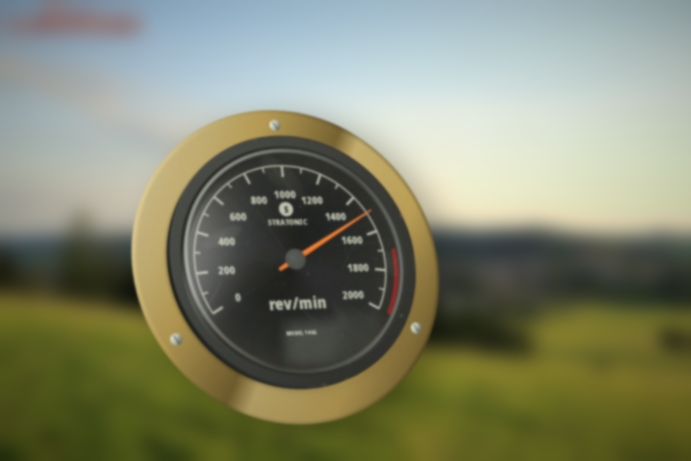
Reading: 1500 rpm
